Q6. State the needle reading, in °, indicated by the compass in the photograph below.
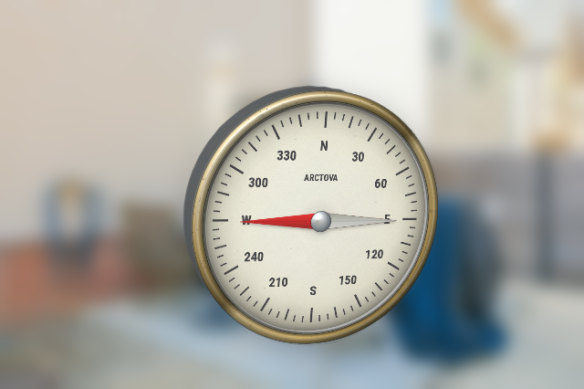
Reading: 270 °
